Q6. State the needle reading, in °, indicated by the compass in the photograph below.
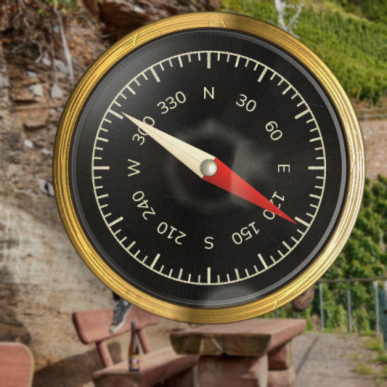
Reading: 122.5 °
